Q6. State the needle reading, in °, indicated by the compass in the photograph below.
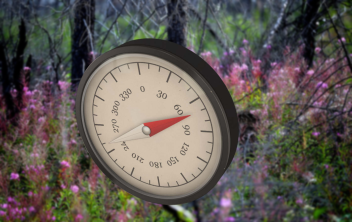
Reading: 70 °
